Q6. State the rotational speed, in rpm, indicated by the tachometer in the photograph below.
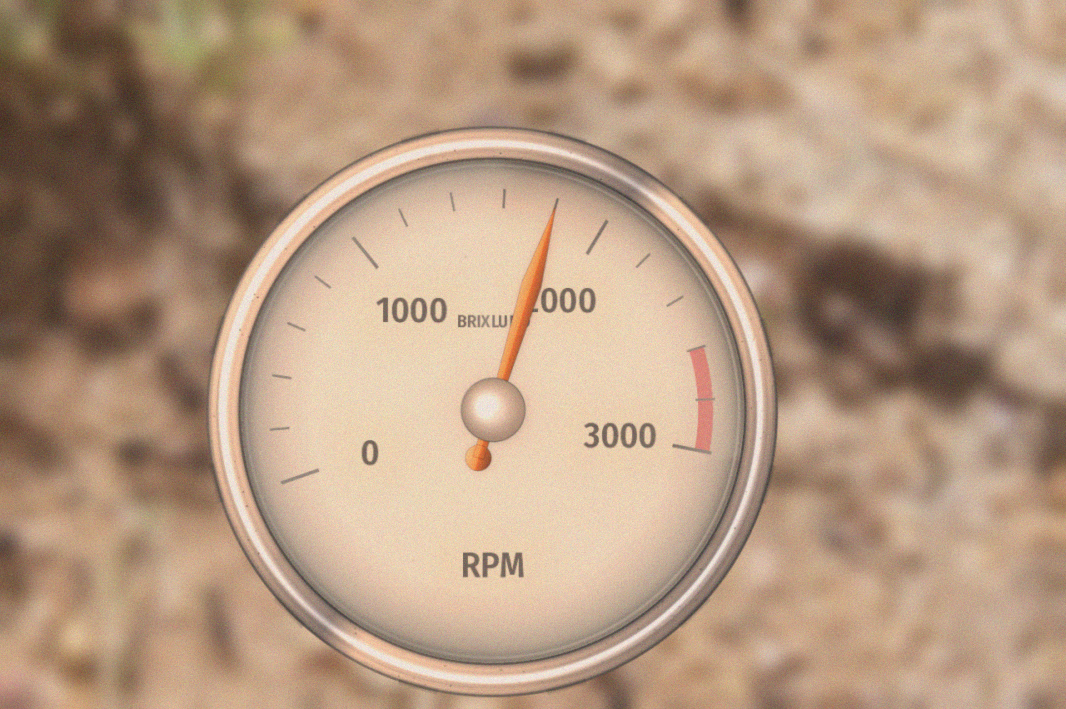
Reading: 1800 rpm
